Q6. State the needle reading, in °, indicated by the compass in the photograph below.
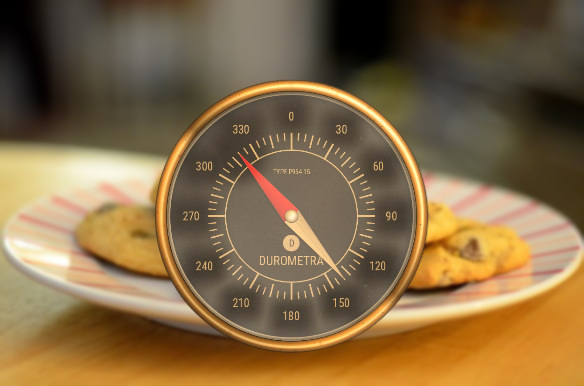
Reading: 320 °
